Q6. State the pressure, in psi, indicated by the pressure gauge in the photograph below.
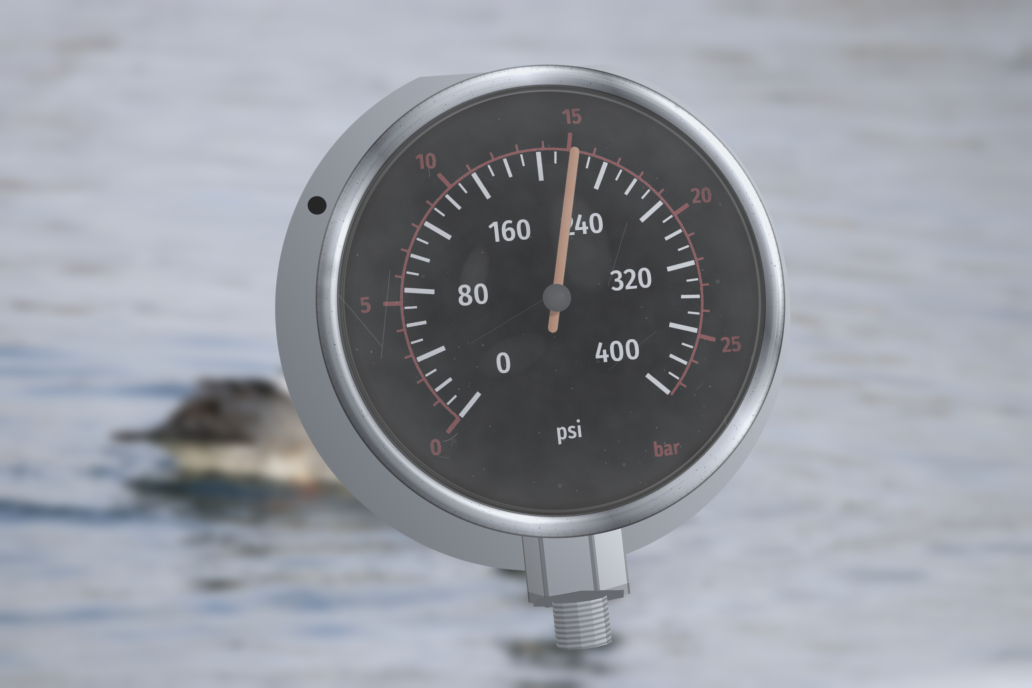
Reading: 220 psi
